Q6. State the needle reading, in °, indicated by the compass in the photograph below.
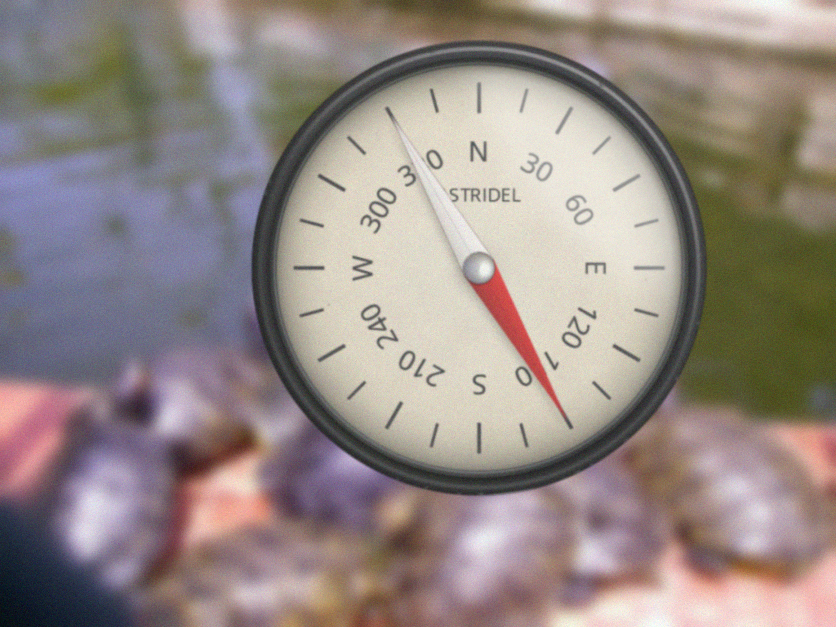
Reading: 150 °
